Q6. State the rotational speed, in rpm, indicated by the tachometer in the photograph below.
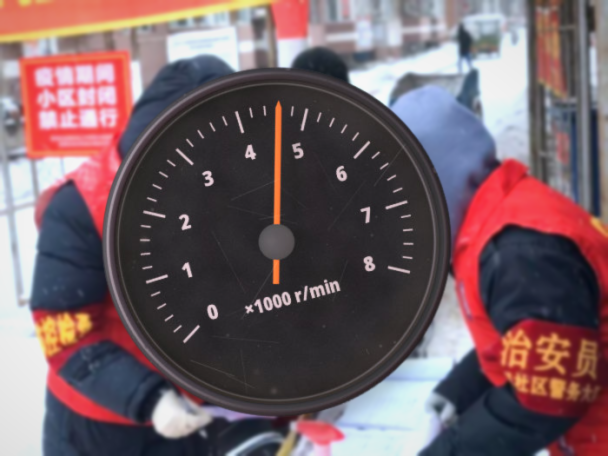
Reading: 4600 rpm
